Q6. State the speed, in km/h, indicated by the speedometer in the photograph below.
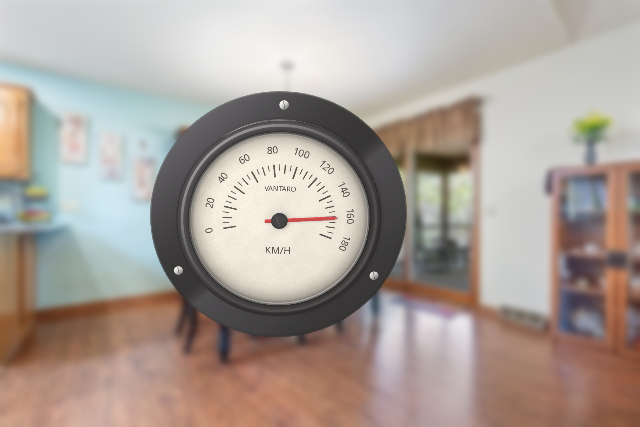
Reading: 160 km/h
